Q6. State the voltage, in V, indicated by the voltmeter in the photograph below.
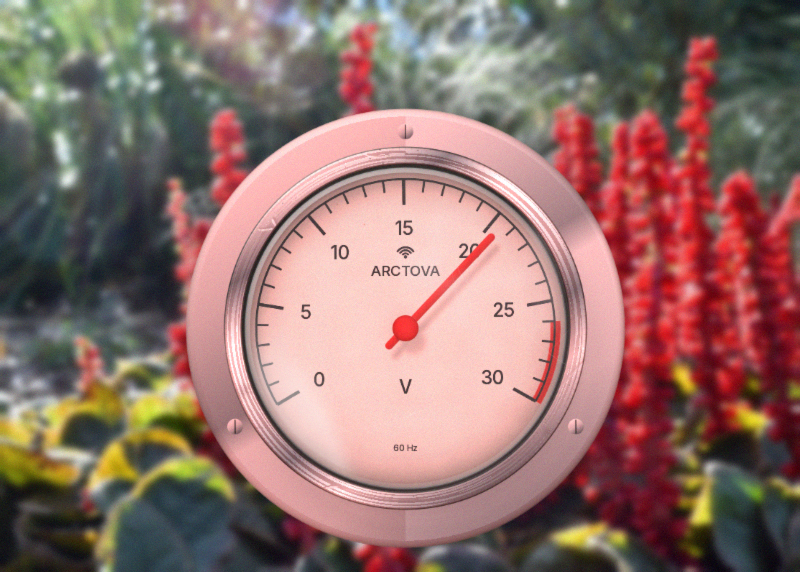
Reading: 20.5 V
